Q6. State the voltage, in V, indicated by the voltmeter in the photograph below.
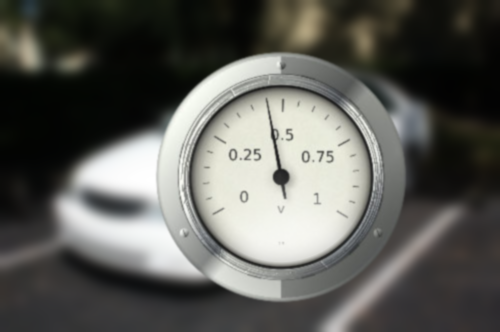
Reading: 0.45 V
